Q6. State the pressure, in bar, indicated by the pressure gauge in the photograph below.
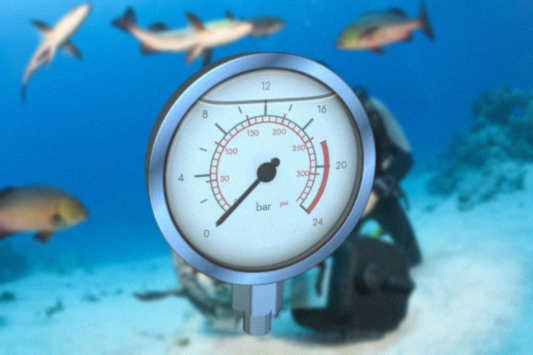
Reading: 0 bar
